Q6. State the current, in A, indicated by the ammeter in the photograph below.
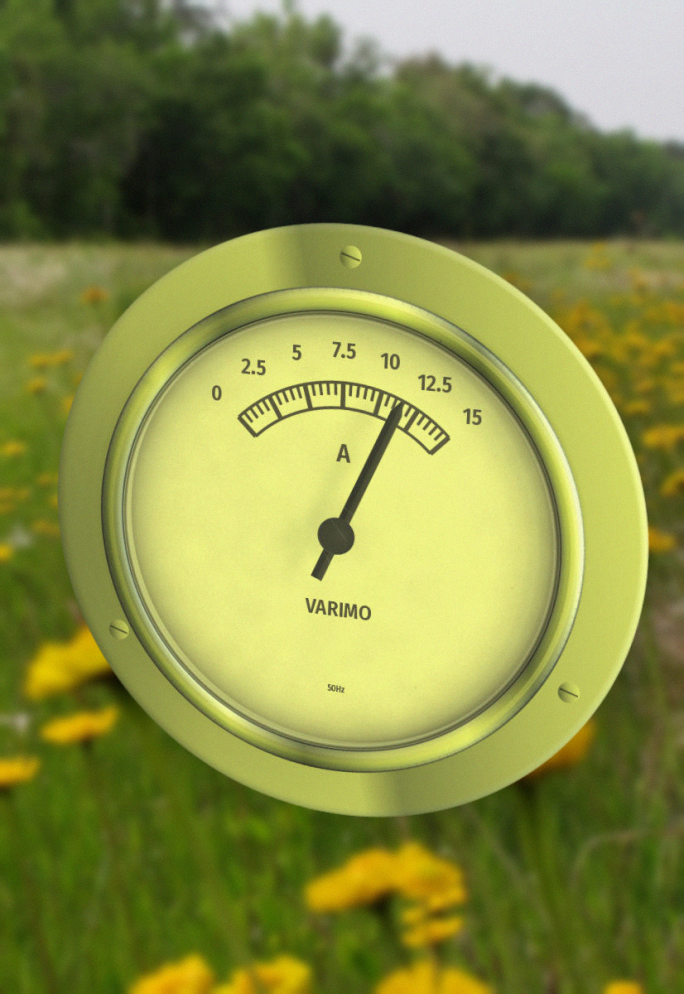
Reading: 11.5 A
